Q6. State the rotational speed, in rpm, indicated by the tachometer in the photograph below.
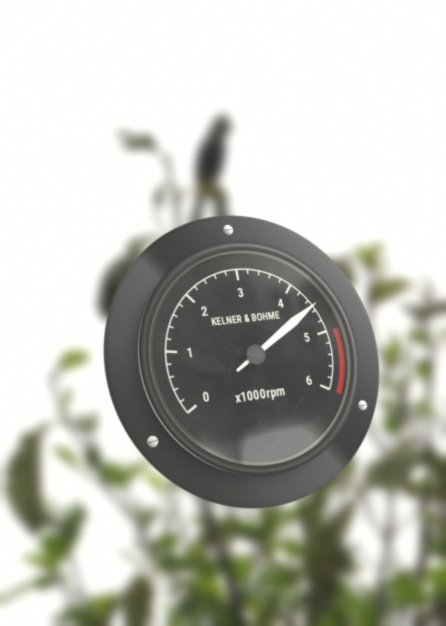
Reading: 4500 rpm
